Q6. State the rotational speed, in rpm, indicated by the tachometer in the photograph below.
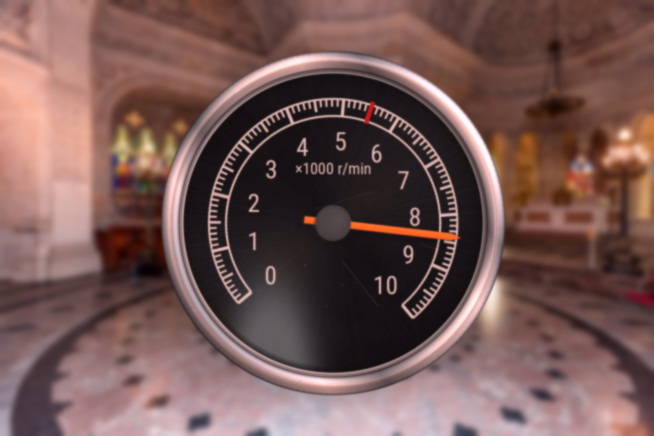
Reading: 8400 rpm
